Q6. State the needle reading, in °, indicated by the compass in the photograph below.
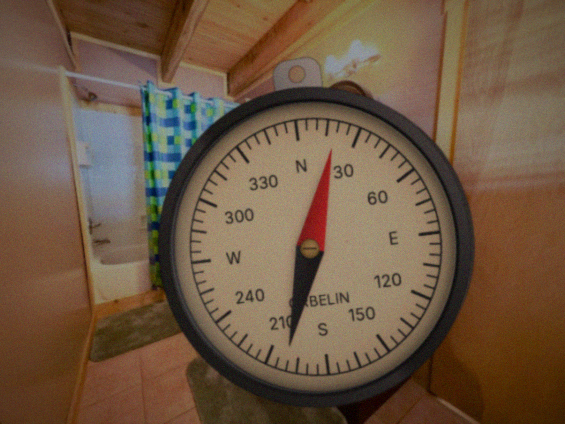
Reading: 20 °
